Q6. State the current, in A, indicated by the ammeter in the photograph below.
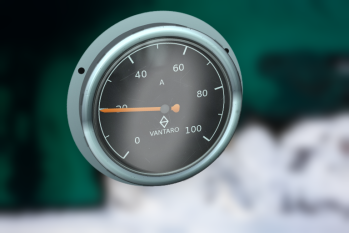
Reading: 20 A
